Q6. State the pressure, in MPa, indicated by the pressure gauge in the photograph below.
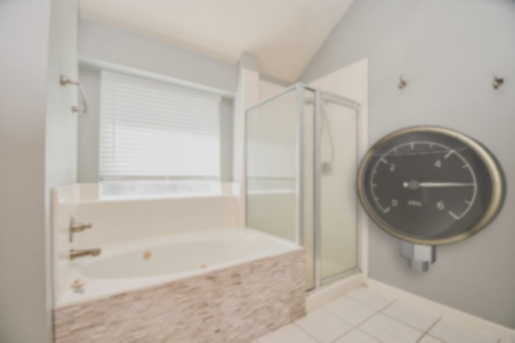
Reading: 5 MPa
